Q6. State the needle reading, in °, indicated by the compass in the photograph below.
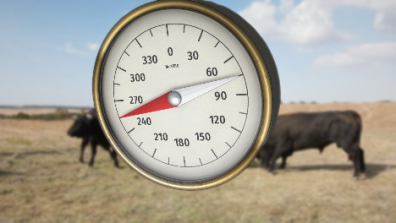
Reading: 255 °
